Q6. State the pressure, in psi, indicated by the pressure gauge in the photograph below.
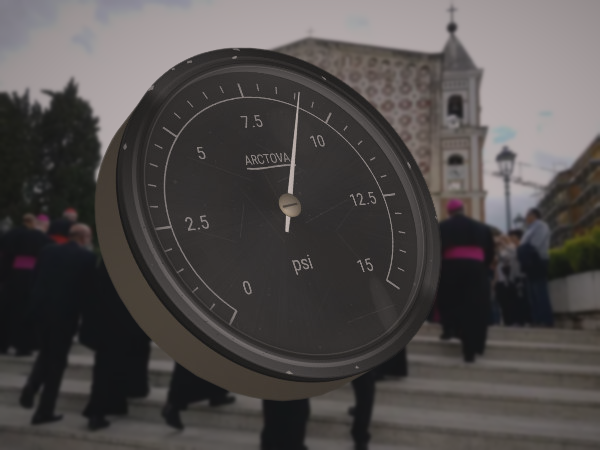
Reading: 9 psi
